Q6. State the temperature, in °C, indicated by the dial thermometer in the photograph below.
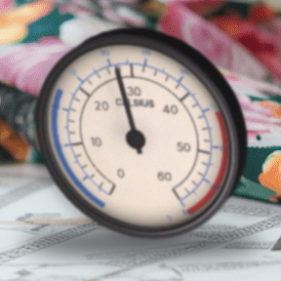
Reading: 28 °C
